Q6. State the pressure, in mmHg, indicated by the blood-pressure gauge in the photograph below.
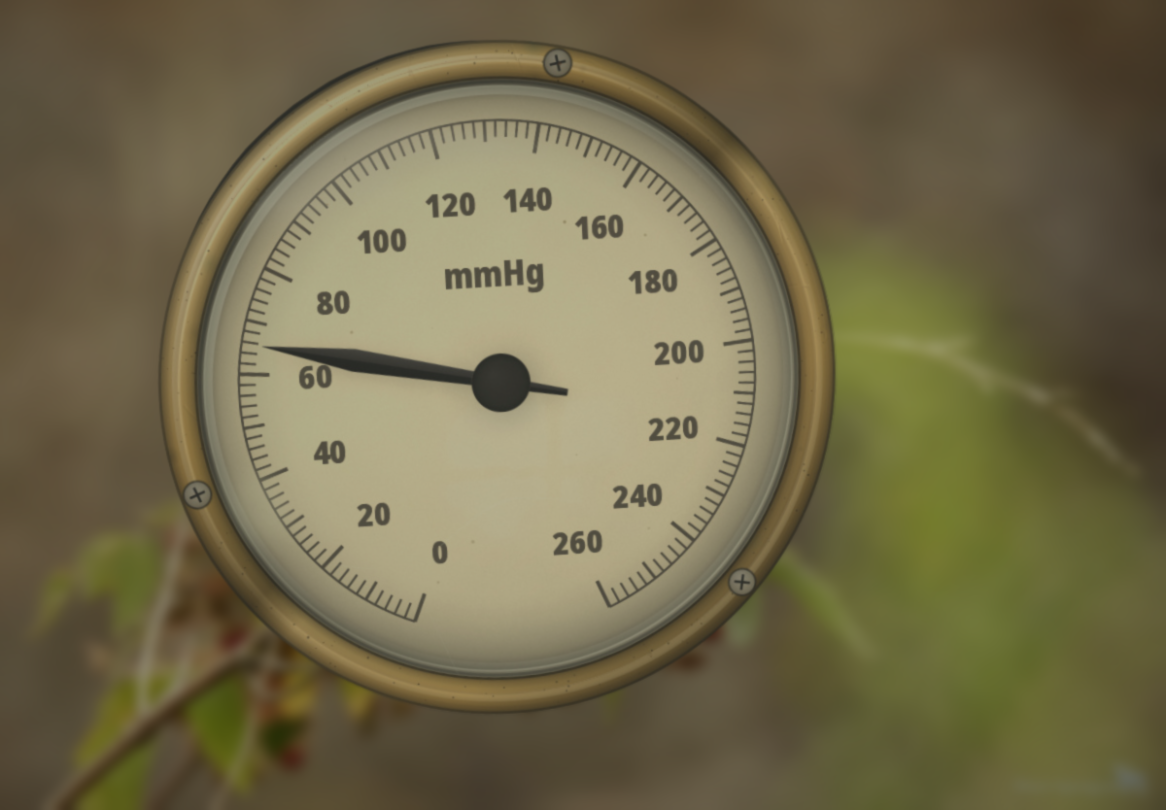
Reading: 66 mmHg
